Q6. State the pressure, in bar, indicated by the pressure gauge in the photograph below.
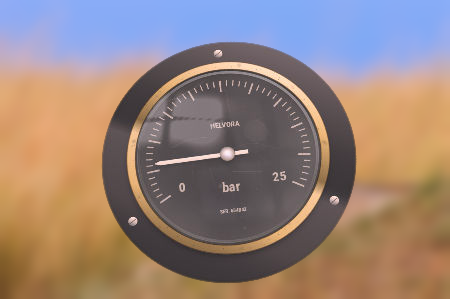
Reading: 3 bar
